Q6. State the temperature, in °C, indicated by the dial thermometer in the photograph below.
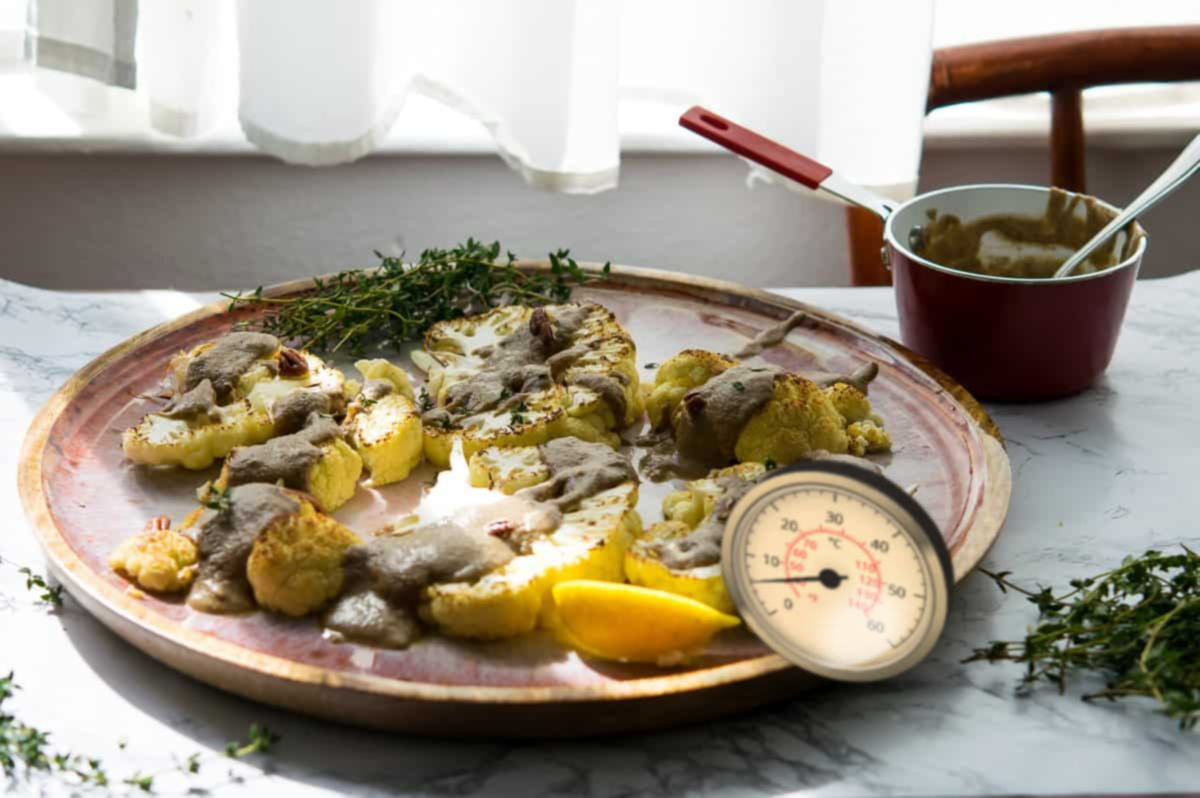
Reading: 6 °C
